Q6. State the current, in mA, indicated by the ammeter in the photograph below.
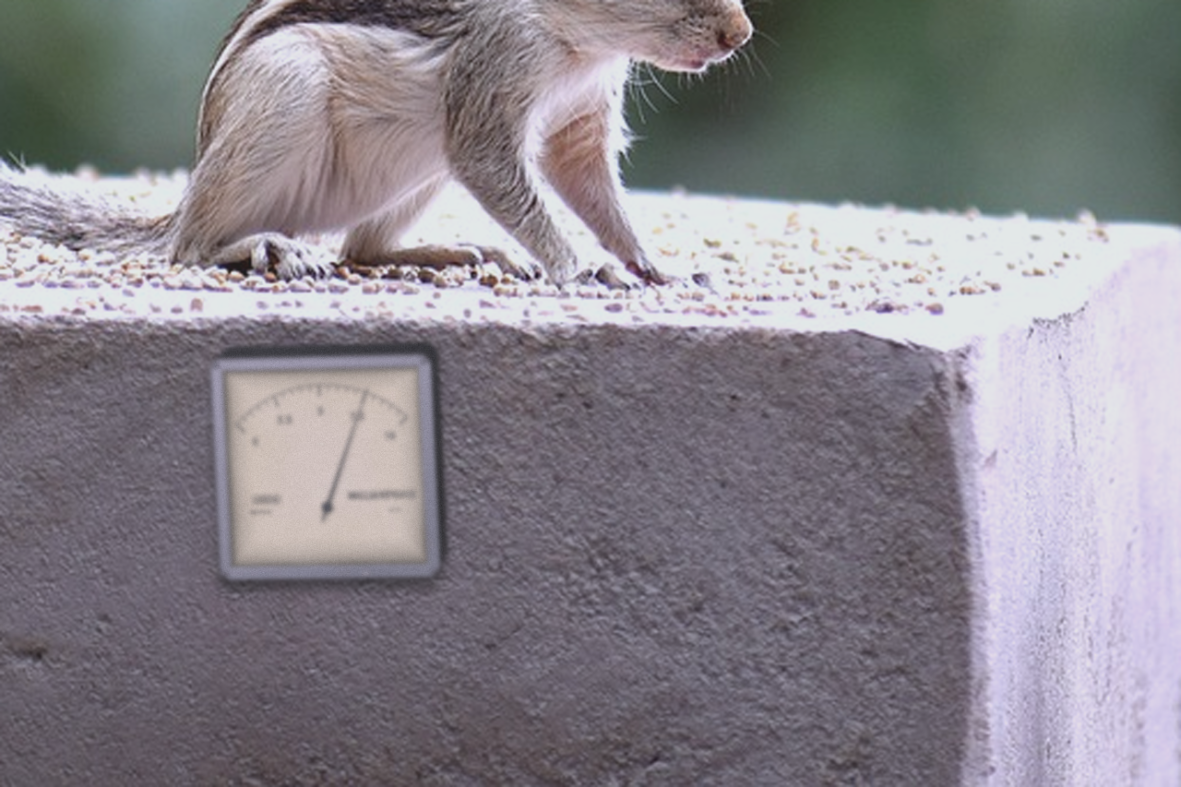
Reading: 7.5 mA
